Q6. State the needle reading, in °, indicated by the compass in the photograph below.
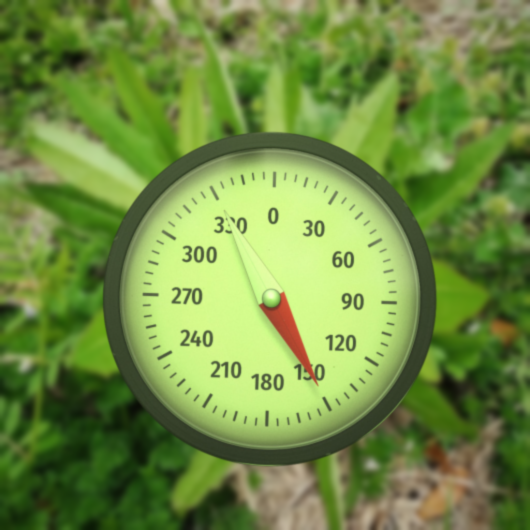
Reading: 150 °
